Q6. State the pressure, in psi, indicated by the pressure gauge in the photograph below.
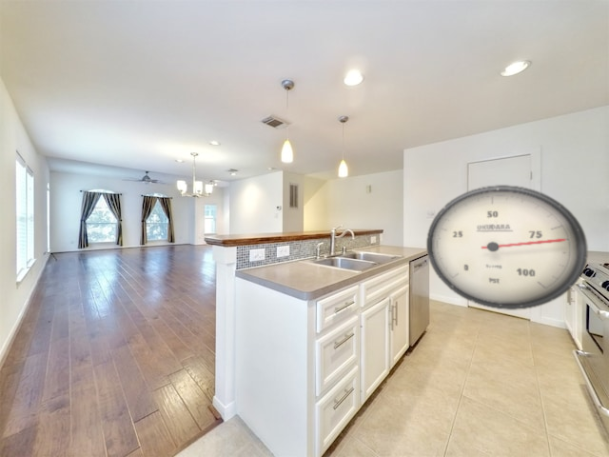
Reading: 80 psi
